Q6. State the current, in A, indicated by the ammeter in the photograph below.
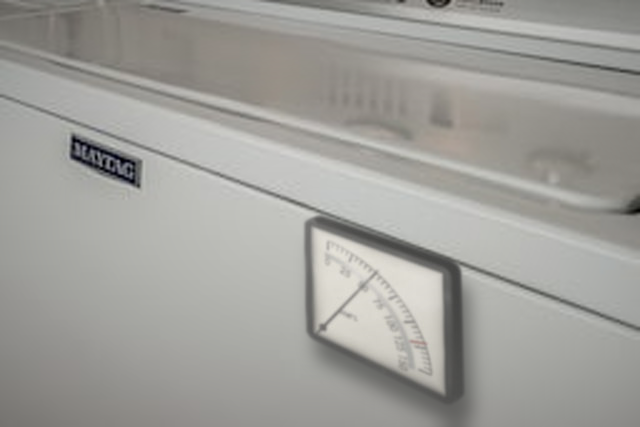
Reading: 50 A
